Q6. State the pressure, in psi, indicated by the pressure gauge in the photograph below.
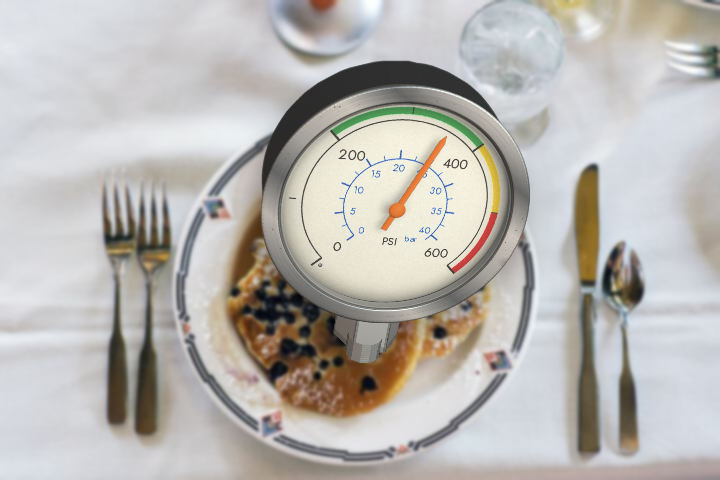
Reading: 350 psi
